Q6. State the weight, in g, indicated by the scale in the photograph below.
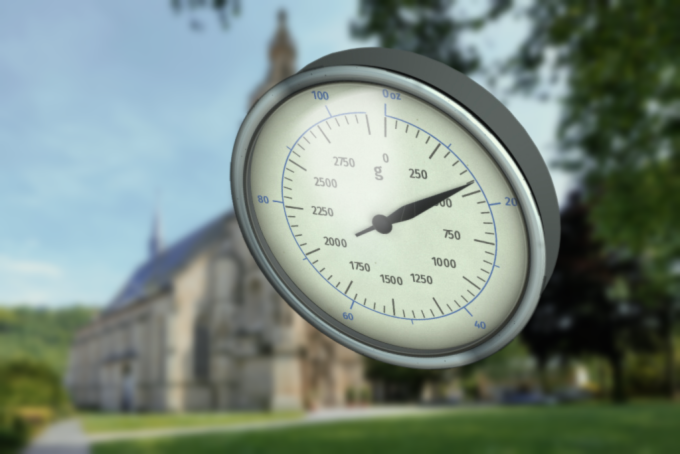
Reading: 450 g
